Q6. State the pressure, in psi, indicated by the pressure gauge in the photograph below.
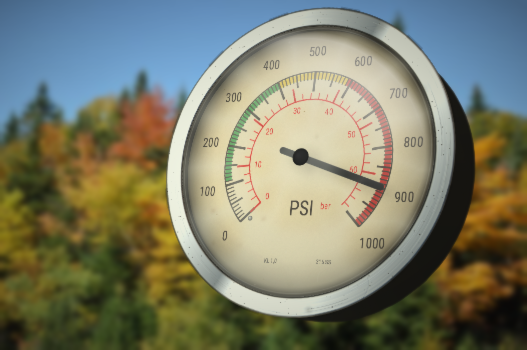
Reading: 900 psi
